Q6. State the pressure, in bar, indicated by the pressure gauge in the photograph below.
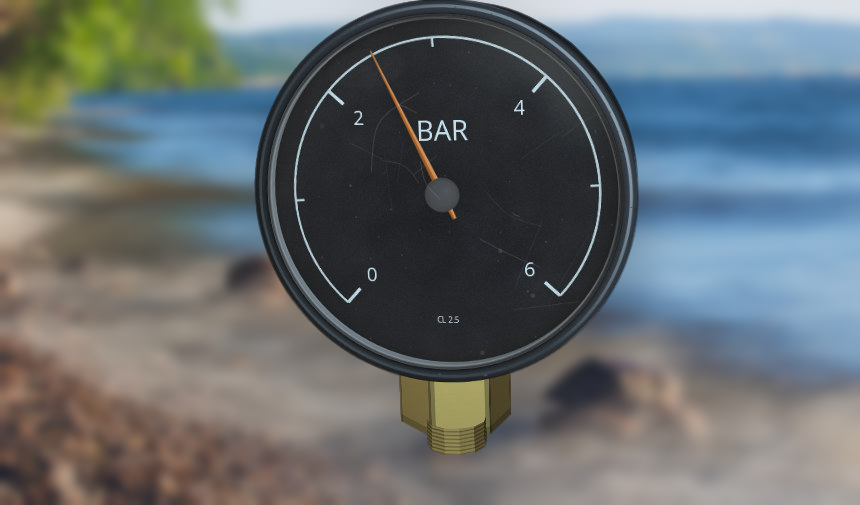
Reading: 2.5 bar
